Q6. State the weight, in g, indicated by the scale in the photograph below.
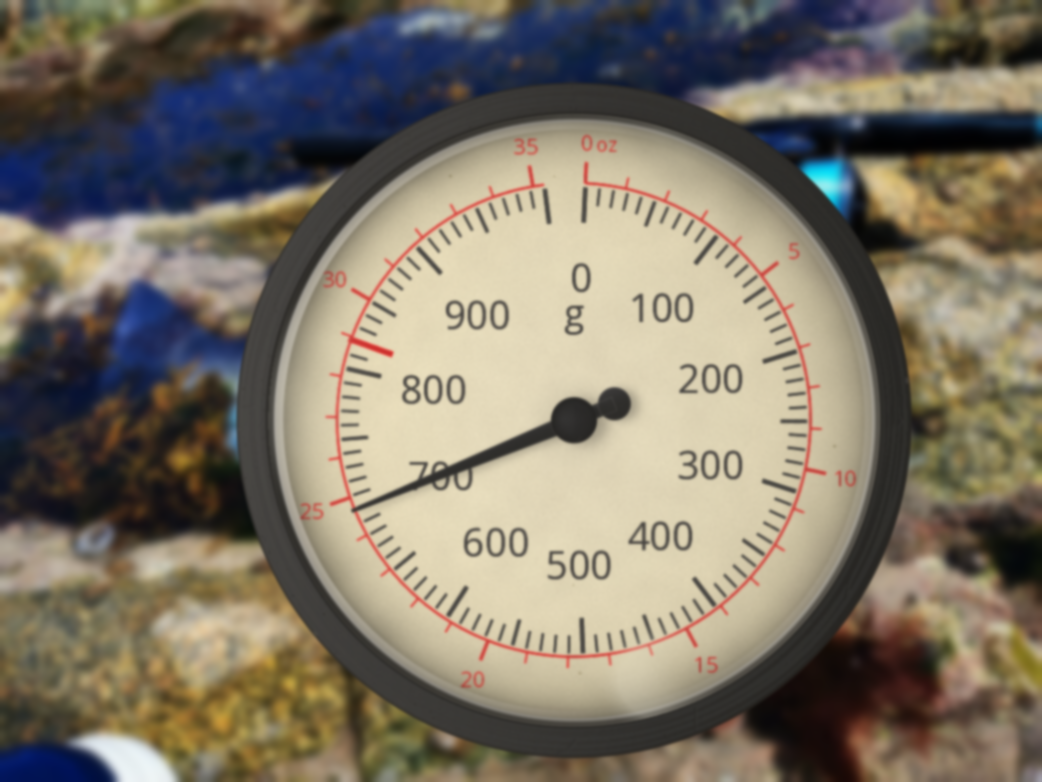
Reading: 700 g
